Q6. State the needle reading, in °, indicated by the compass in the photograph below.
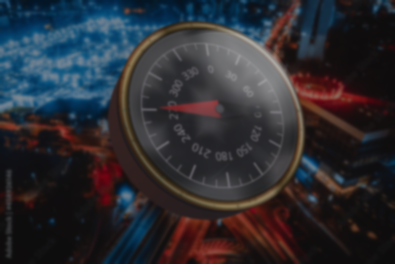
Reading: 270 °
